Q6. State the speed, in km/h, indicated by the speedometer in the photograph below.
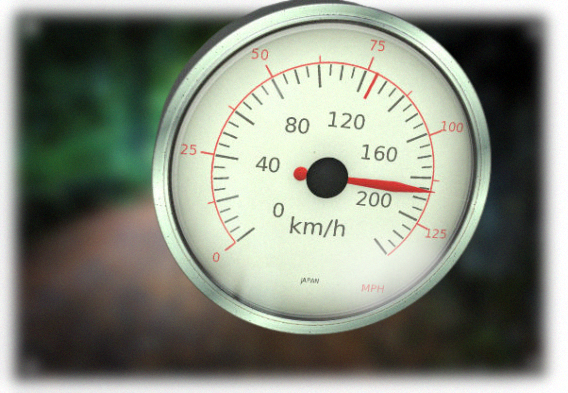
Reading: 185 km/h
